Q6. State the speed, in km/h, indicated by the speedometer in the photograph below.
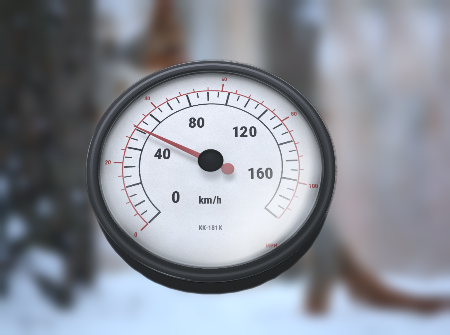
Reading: 50 km/h
